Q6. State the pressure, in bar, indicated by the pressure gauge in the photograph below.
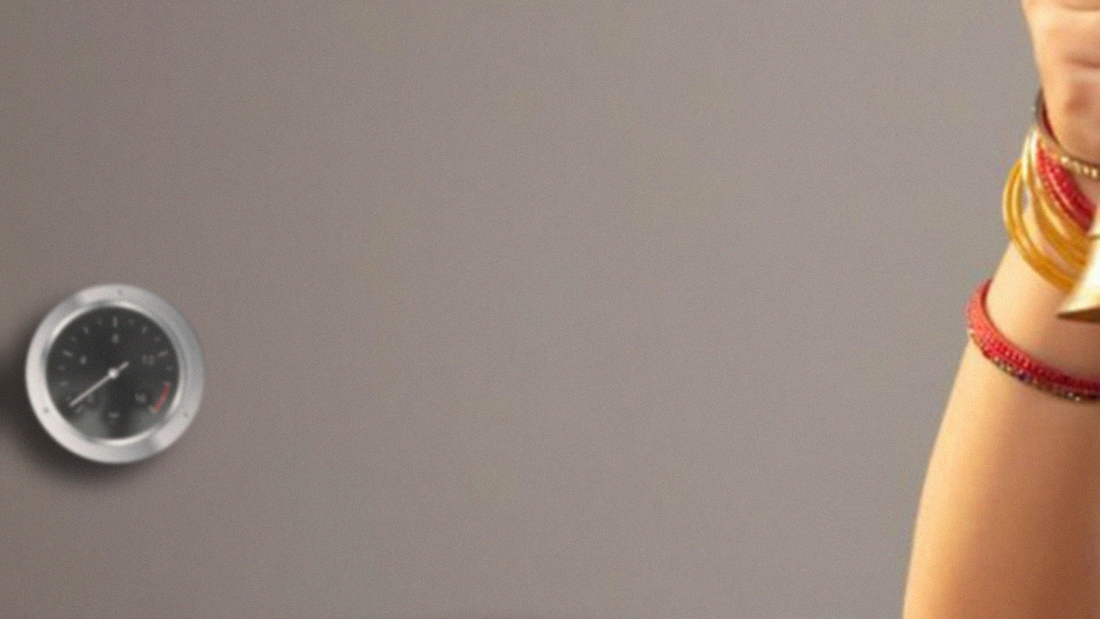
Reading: 0.5 bar
